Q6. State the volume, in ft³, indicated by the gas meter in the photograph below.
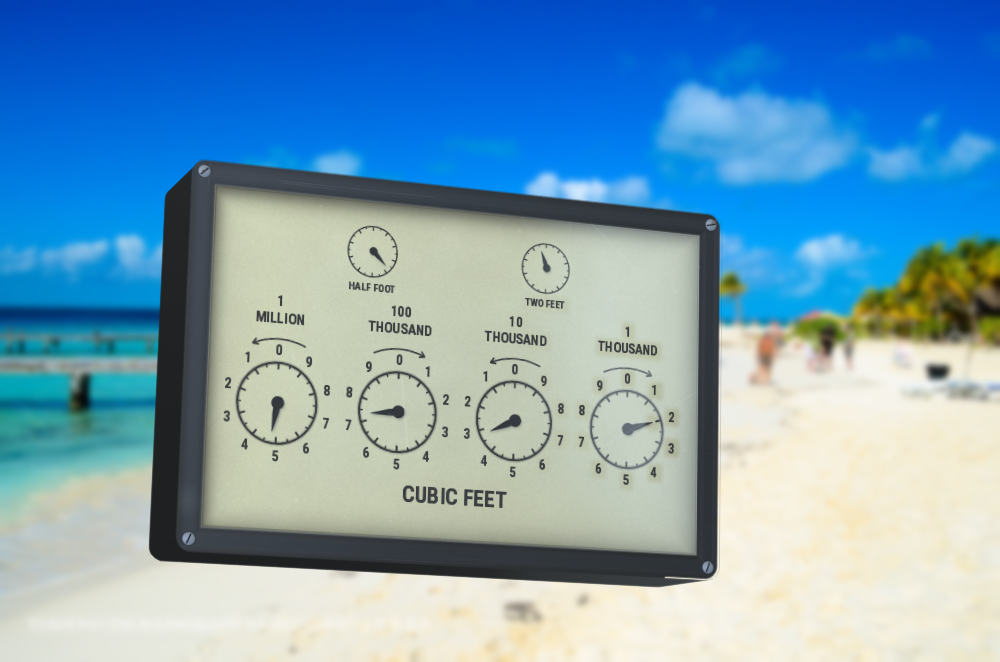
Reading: 473200 ft³
